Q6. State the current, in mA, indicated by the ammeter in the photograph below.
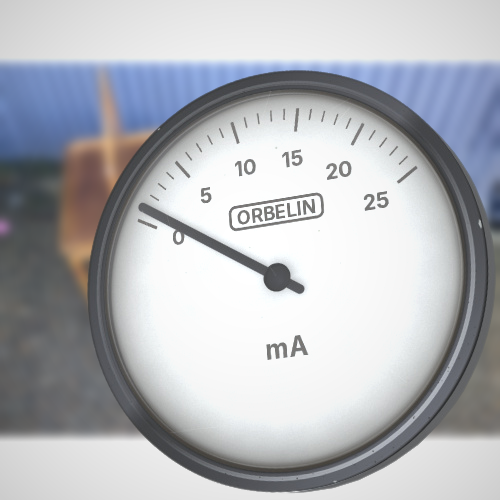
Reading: 1 mA
